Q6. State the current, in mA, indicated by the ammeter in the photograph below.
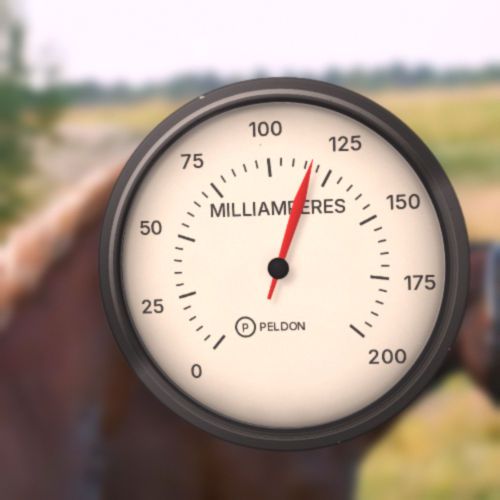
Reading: 117.5 mA
